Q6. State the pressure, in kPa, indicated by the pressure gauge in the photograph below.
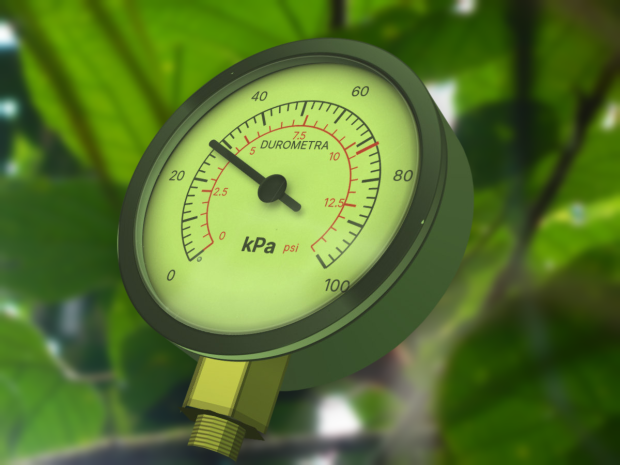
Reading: 28 kPa
